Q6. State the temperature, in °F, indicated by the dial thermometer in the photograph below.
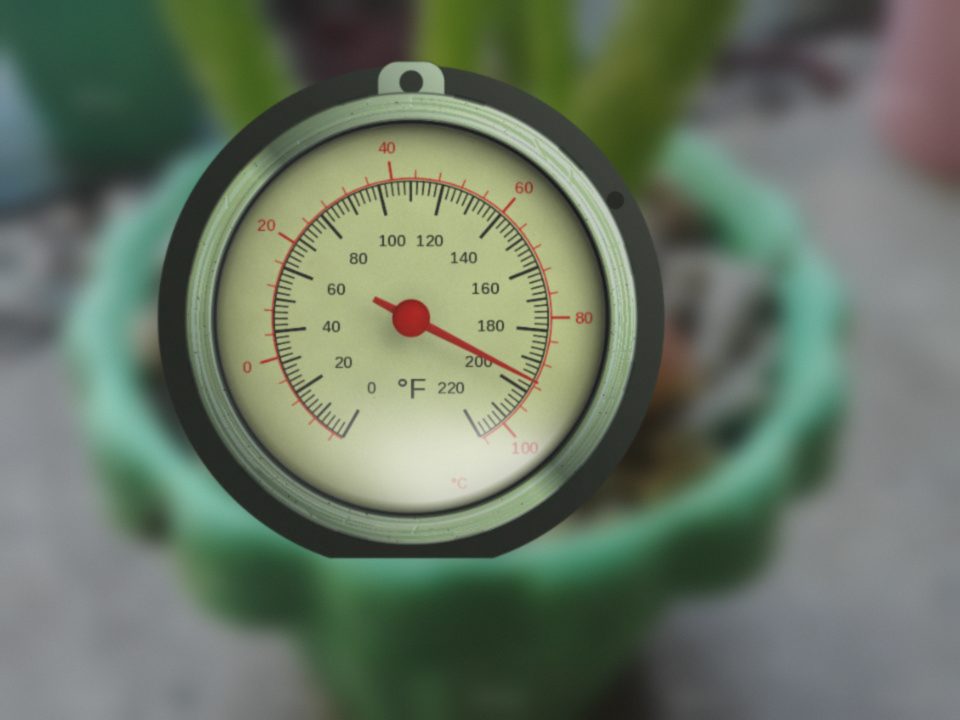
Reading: 196 °F
